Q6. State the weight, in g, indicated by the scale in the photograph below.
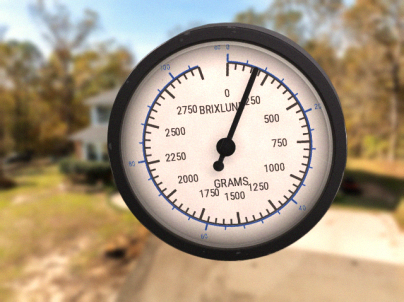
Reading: 175 g
